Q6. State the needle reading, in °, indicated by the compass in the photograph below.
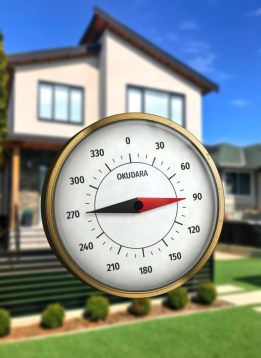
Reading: 90 °
